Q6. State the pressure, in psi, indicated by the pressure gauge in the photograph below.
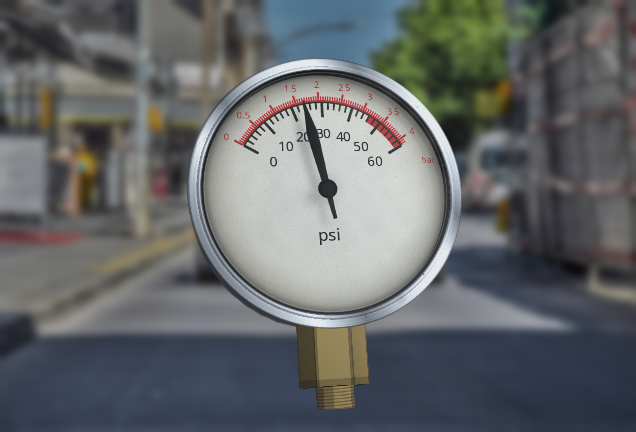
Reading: 24 psi
